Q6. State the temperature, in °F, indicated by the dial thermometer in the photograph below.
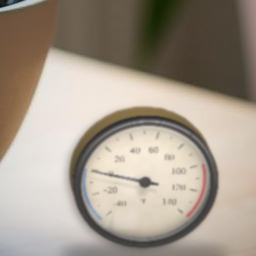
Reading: 0 °F
